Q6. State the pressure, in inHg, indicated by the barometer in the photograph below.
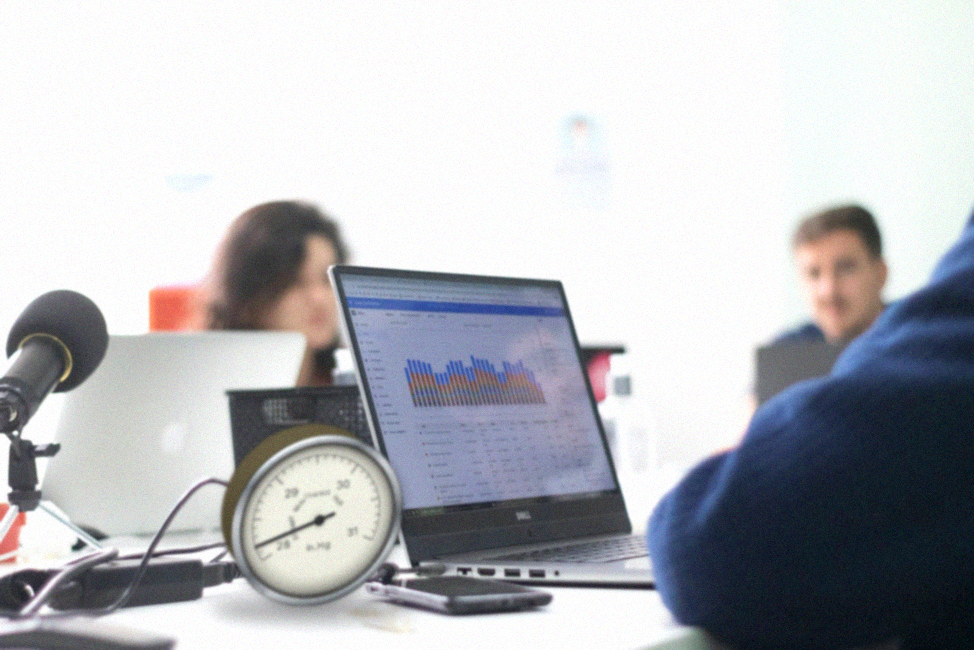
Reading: 28.2 inHg
